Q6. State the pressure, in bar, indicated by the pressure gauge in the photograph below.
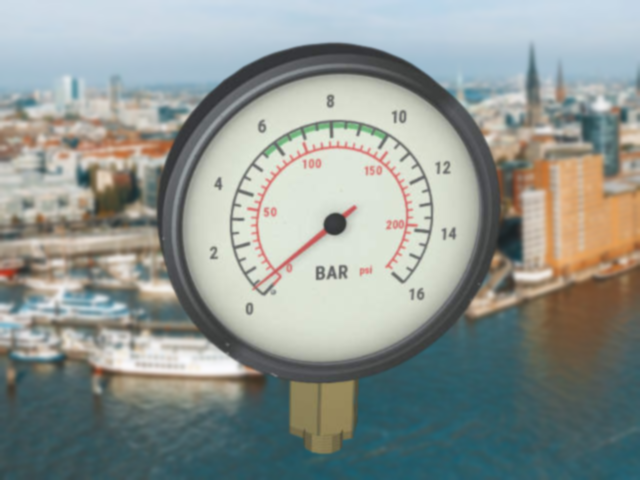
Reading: 0.5 bar
